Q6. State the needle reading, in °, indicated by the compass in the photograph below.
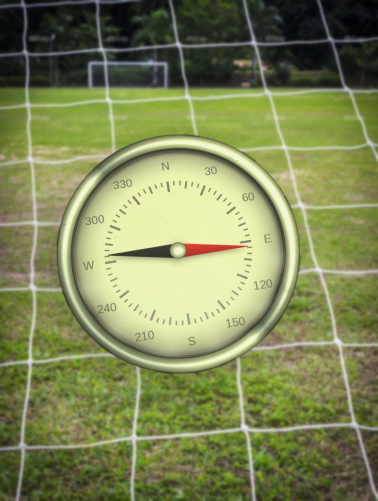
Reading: 95 °
